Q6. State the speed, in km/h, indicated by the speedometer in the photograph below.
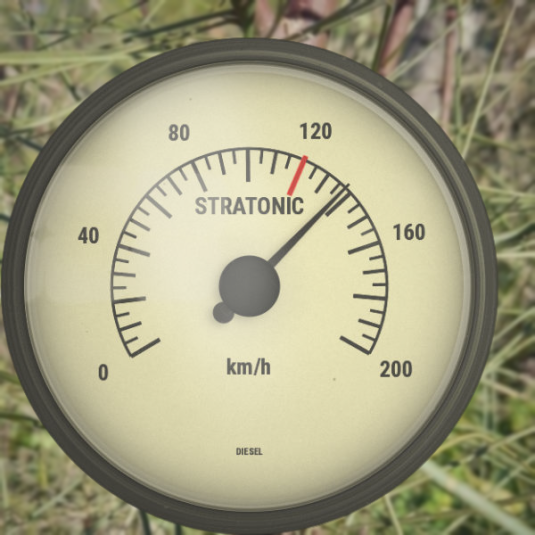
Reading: 137.5 km/h
